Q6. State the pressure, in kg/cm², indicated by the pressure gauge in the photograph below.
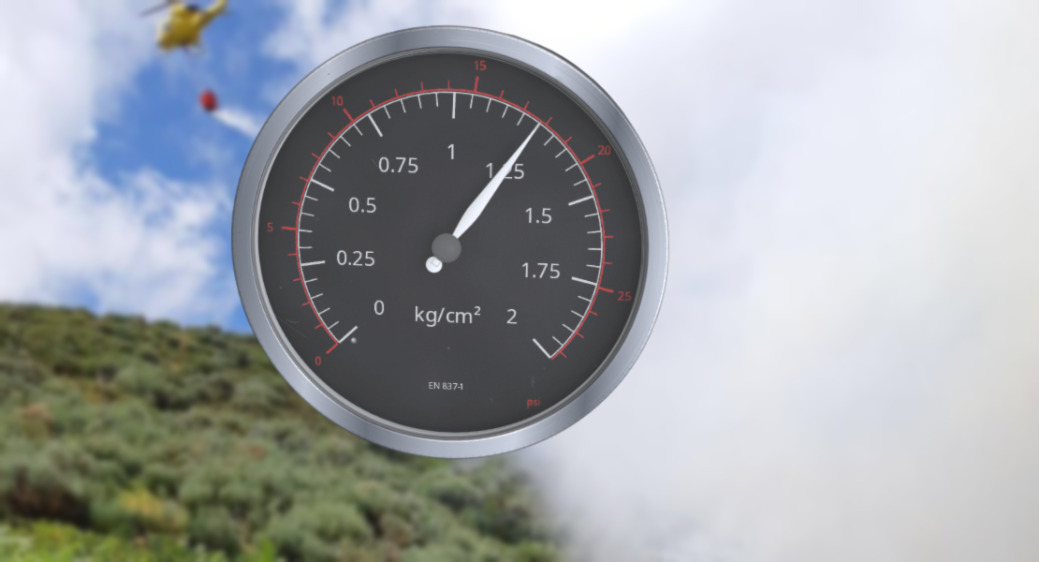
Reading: 1.25 kg/cm²
